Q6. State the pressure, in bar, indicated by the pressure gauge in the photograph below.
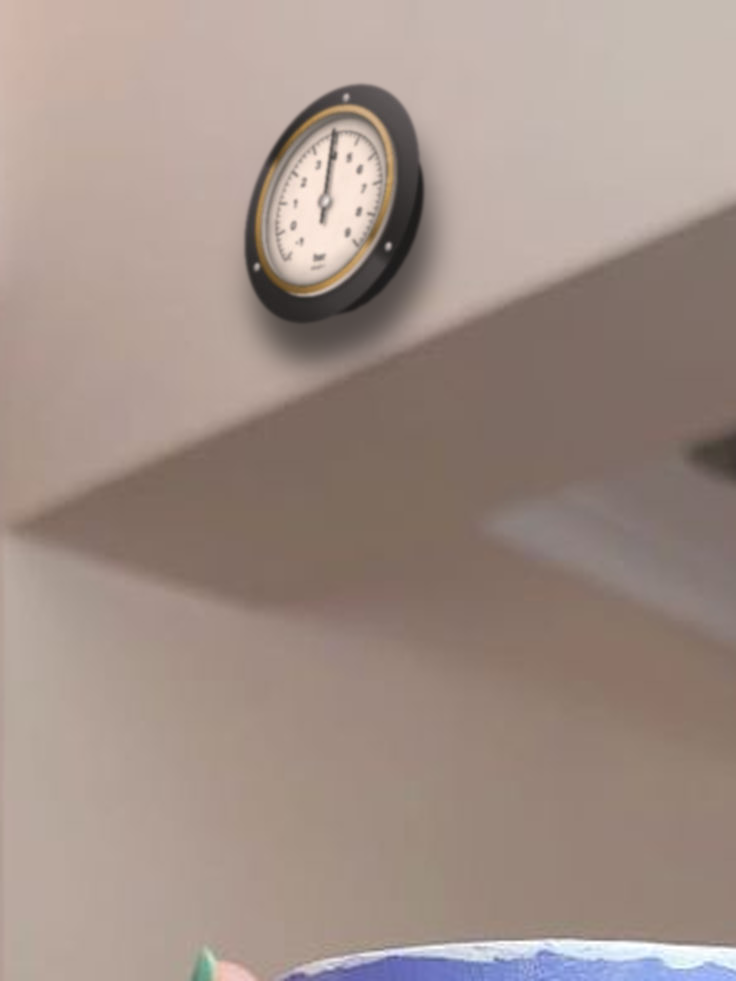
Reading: 4 bar
